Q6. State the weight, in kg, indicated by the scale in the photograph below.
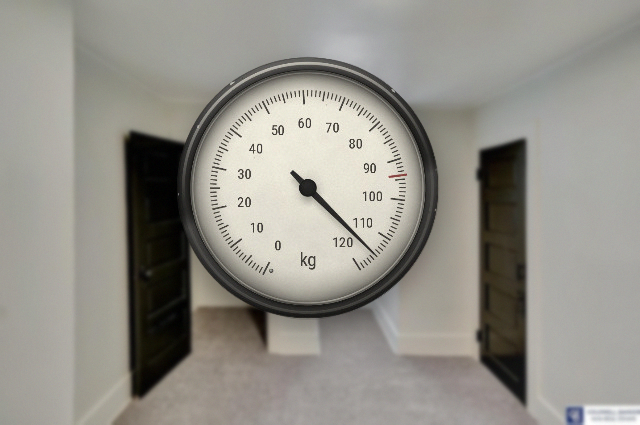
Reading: 115 kg
